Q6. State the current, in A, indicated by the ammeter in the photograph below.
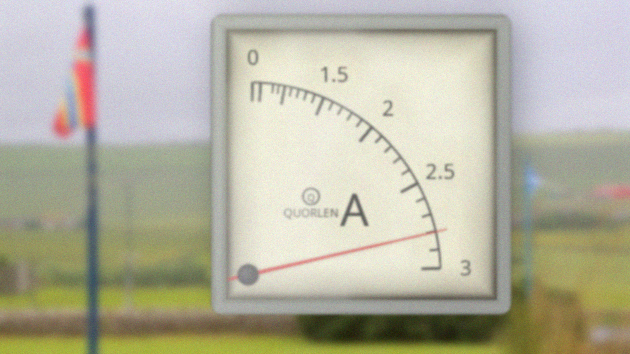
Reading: 2.8 A
